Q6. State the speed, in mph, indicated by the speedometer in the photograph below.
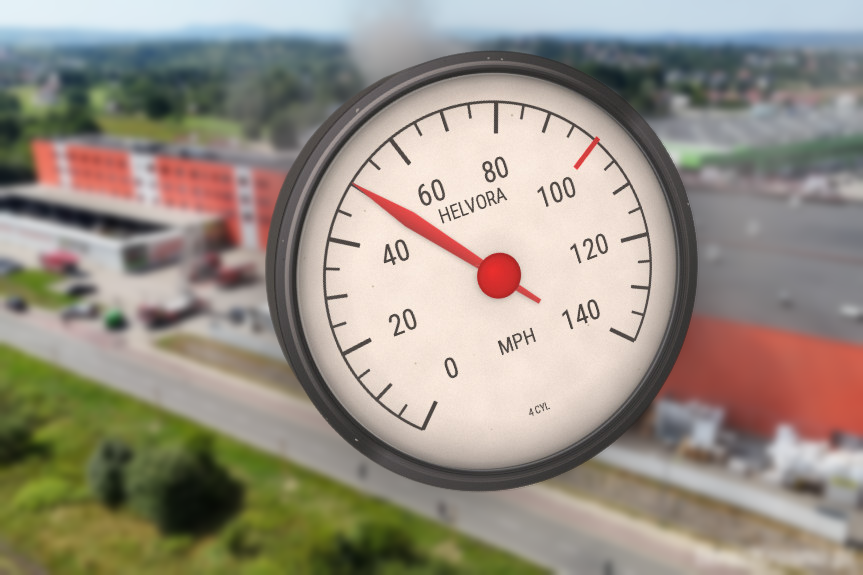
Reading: 50 mph
